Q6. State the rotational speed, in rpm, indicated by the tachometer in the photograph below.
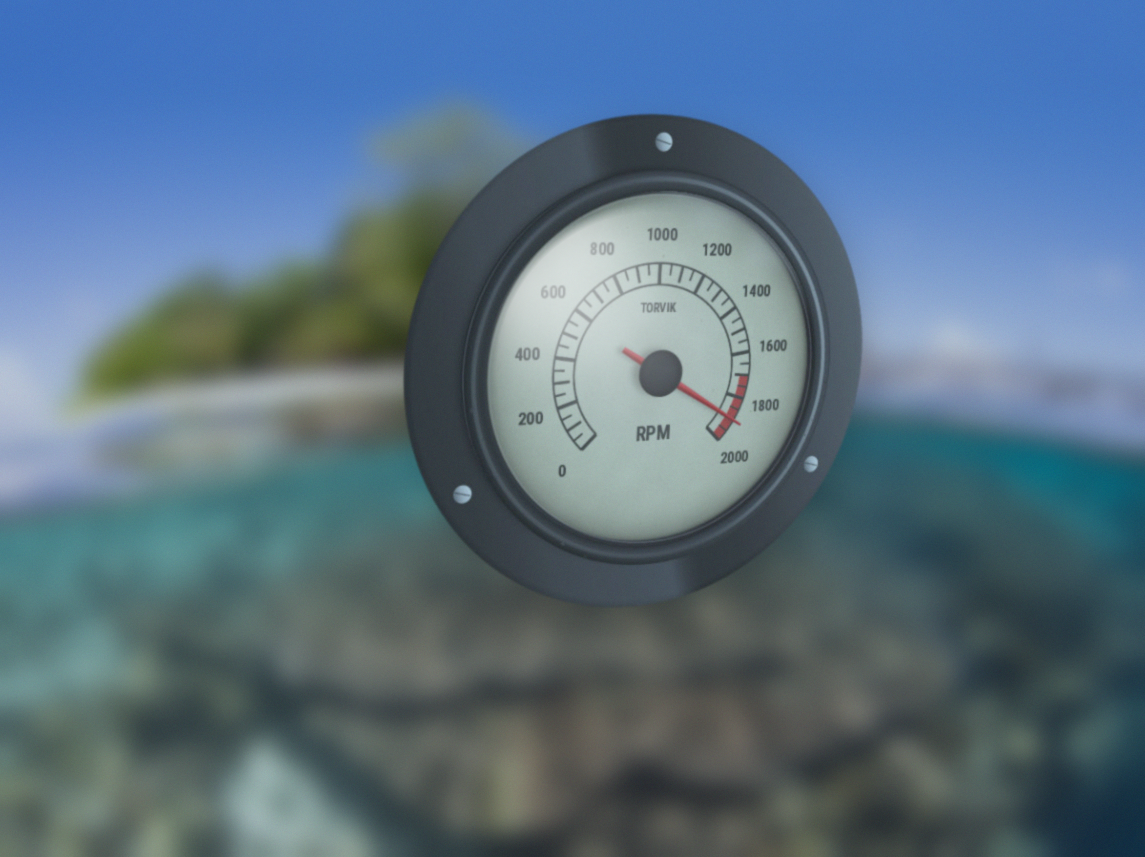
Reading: 1900 rpm
